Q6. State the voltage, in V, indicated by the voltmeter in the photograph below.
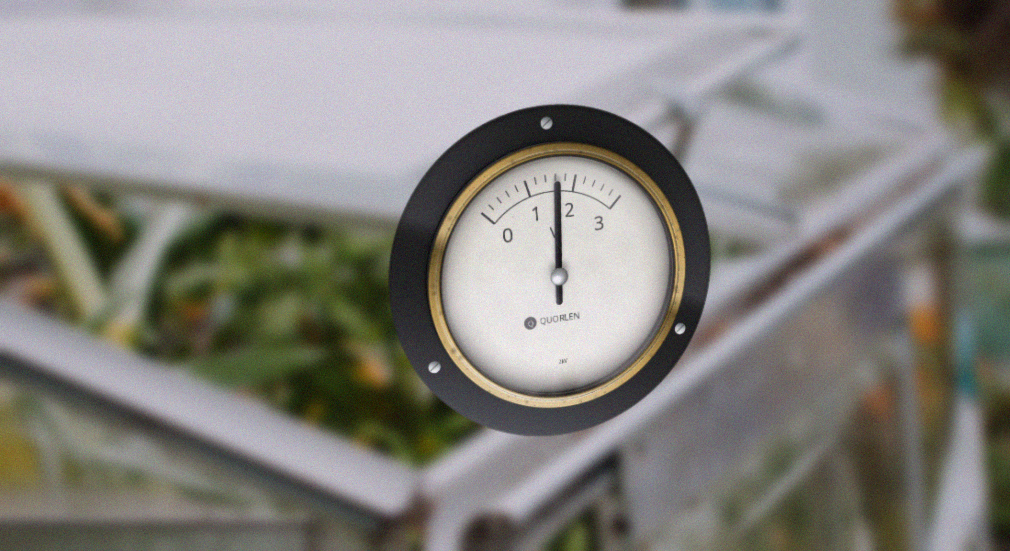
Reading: 1.6 V
